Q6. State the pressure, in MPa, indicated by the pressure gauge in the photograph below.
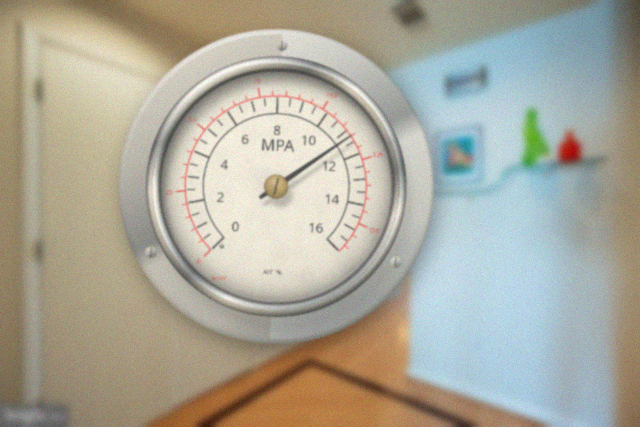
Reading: 11.25 MPa
